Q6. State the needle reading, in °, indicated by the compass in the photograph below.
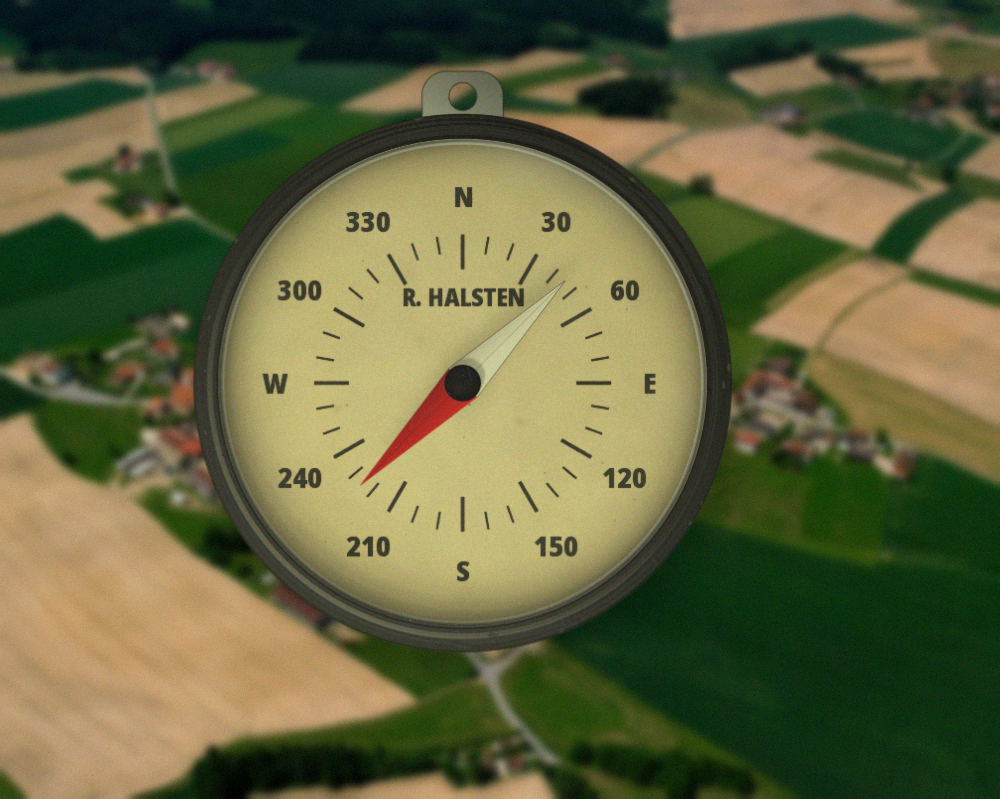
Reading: 225 °
